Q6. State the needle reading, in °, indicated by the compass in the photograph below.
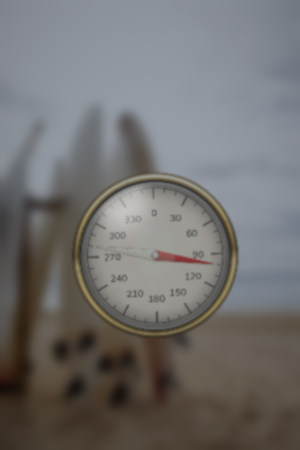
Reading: 100 °
